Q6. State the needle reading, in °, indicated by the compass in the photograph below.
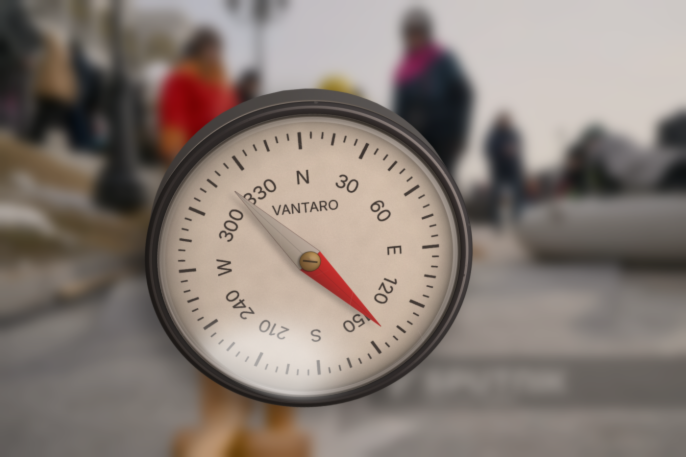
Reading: 140 °
